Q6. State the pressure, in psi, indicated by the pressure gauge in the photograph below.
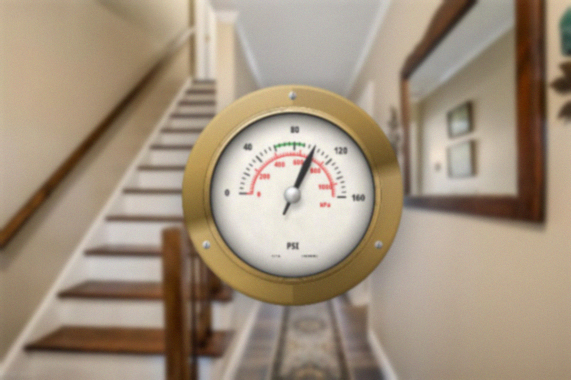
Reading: 100 psi
